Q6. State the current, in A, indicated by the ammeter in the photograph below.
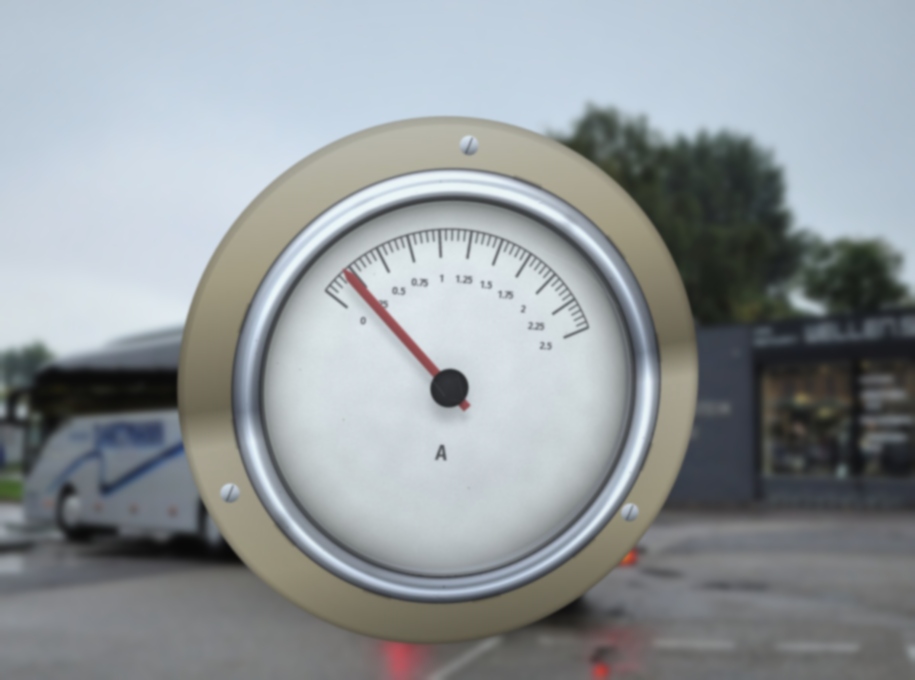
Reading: 0.2 A
